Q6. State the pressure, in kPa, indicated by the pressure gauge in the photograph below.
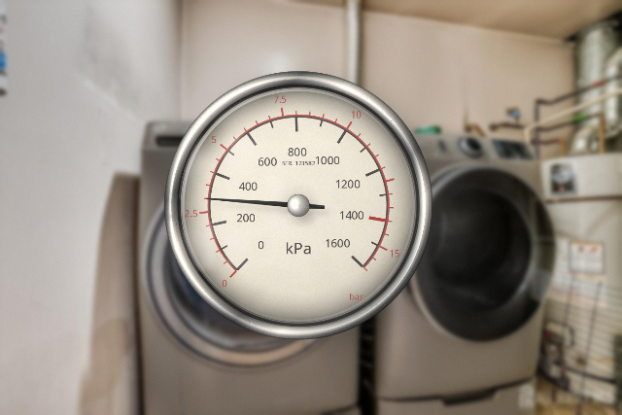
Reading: 300 kPa
